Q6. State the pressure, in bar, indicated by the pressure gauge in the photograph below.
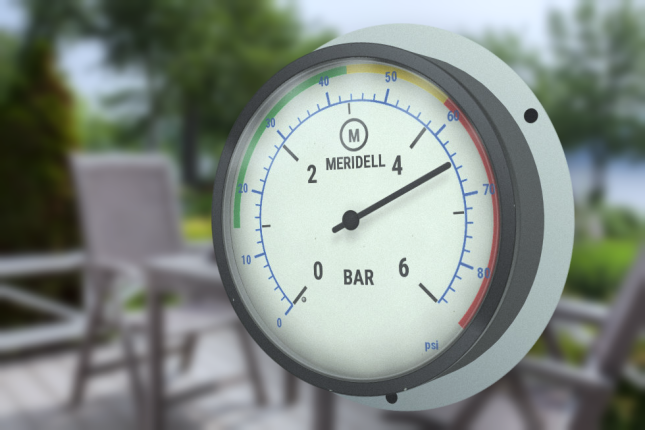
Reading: 4.5 bar
